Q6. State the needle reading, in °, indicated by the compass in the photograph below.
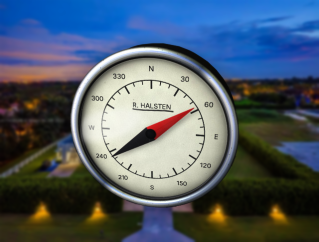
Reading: 55 °
